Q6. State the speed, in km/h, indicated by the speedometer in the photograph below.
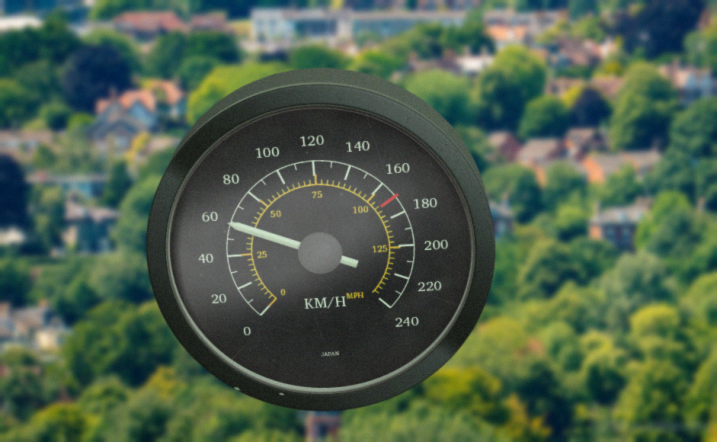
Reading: 60 km/h
